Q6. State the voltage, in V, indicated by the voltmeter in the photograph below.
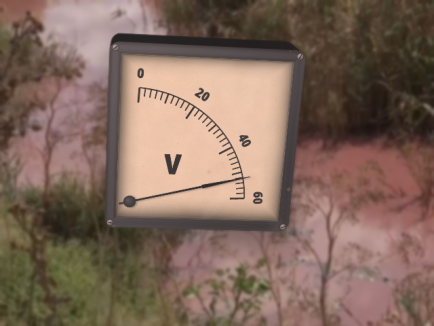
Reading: 52 V
